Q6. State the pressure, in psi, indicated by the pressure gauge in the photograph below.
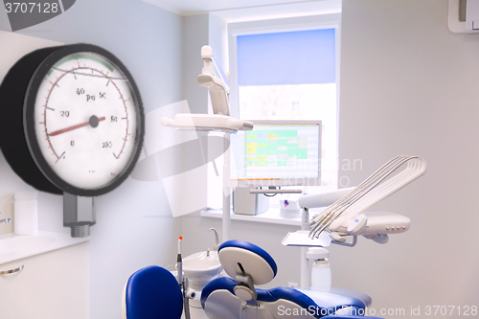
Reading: 10 psi
